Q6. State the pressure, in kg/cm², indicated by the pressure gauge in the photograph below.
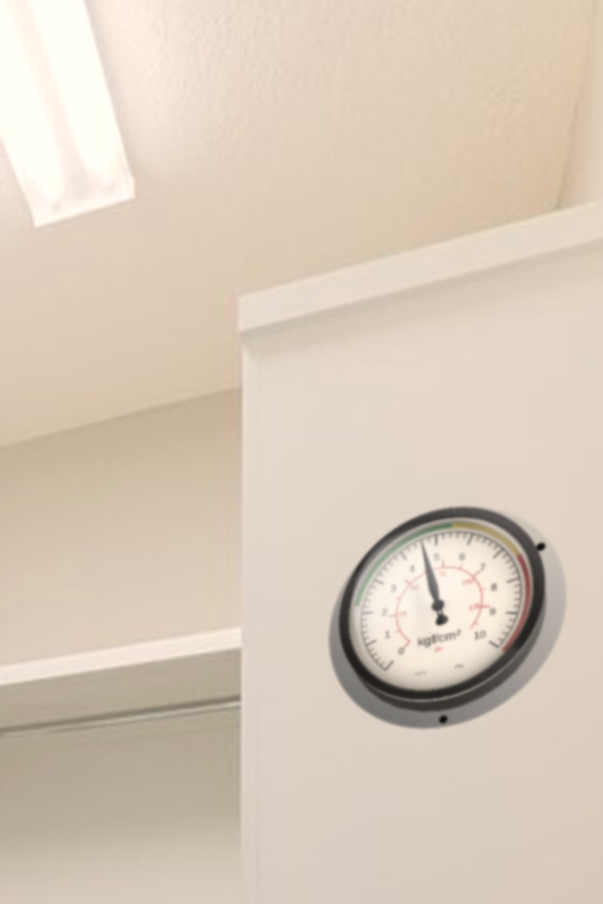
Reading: 4.6 kg/cm²
